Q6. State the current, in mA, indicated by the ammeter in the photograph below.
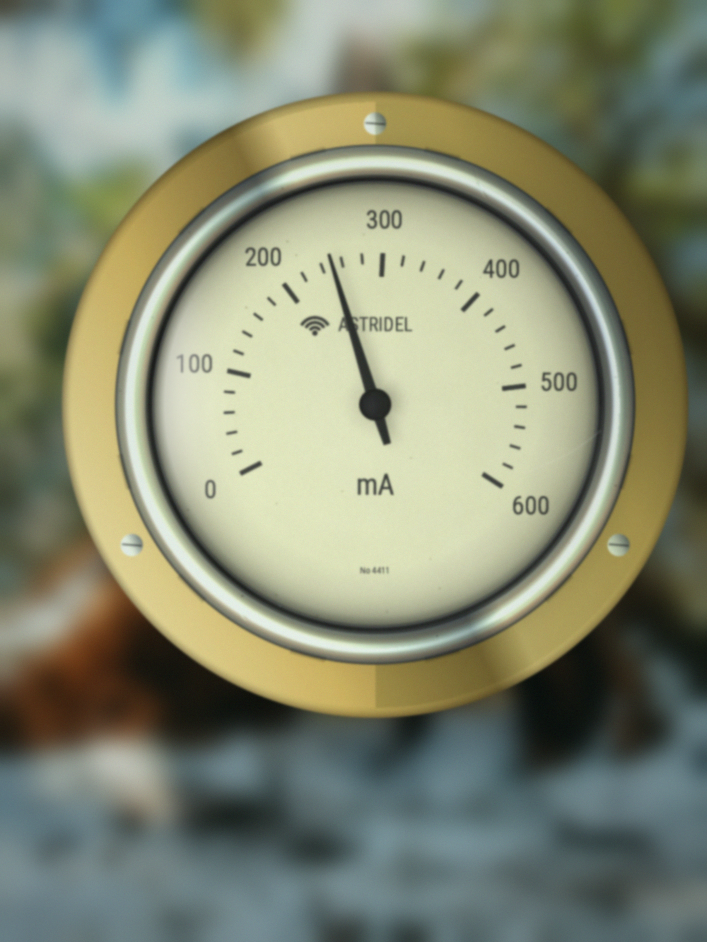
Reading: 250 mA
